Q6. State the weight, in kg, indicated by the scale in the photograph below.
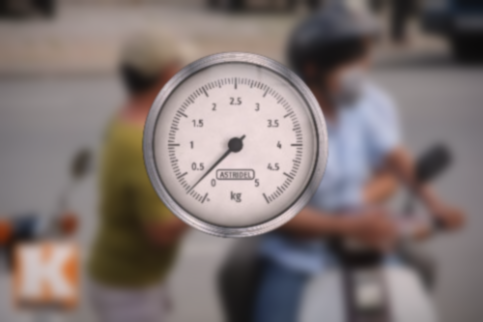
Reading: 0.25 kg
